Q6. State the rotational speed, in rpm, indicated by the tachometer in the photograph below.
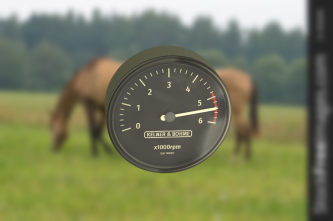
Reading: 5400 rpm
